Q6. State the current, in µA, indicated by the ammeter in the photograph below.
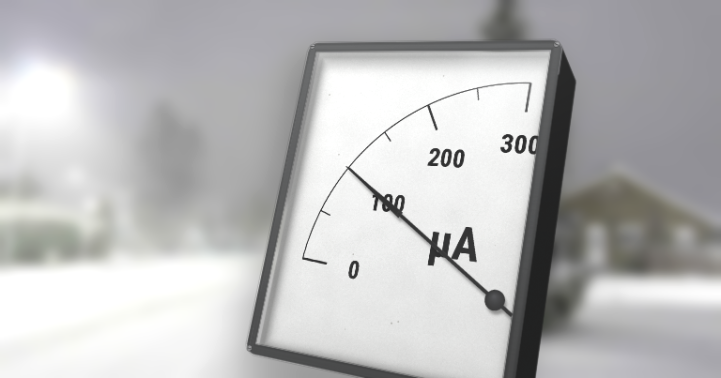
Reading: 100 µA
